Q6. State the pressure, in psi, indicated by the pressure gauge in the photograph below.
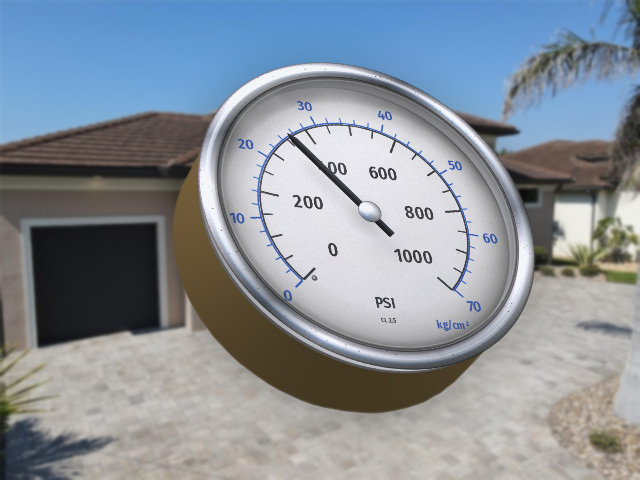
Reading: 350 psi
